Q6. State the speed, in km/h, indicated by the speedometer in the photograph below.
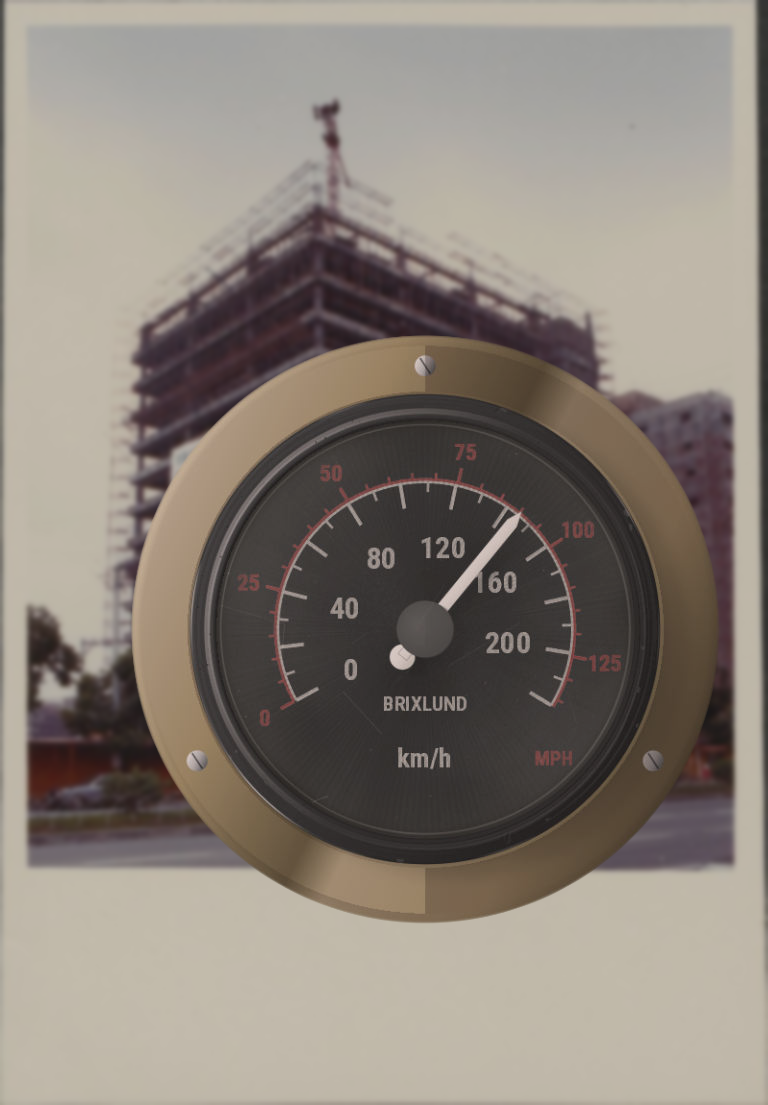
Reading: 145 km/h
